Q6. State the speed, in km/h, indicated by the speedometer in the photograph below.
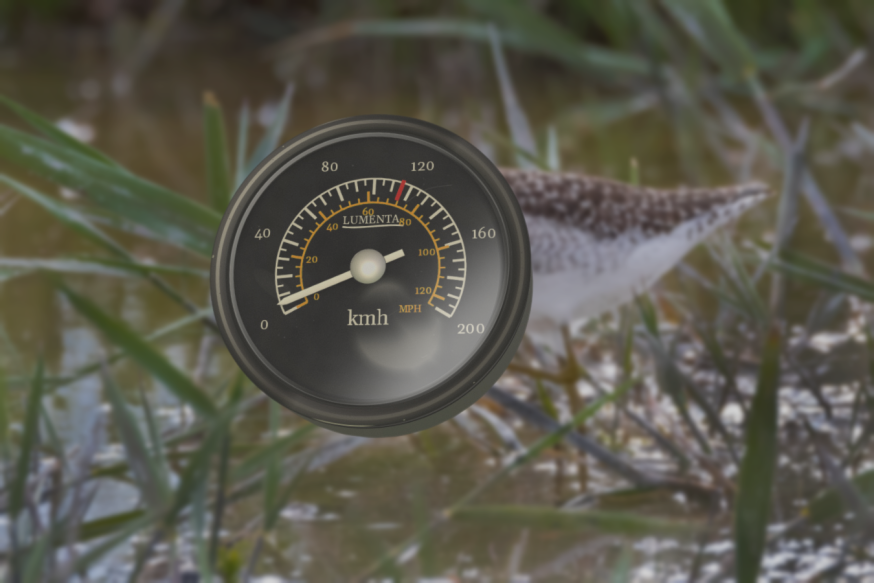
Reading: 5 km/h
